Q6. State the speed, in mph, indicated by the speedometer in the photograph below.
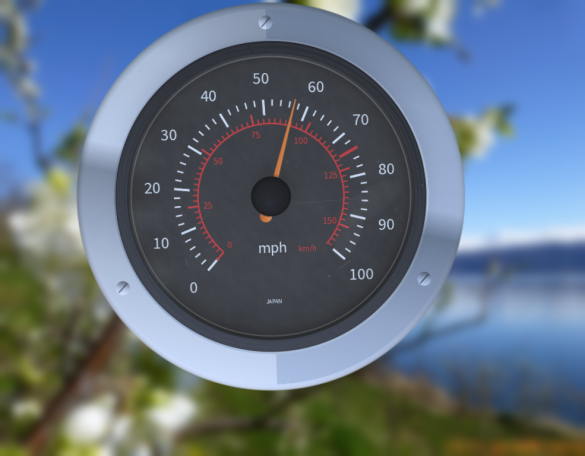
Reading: 57 mph
